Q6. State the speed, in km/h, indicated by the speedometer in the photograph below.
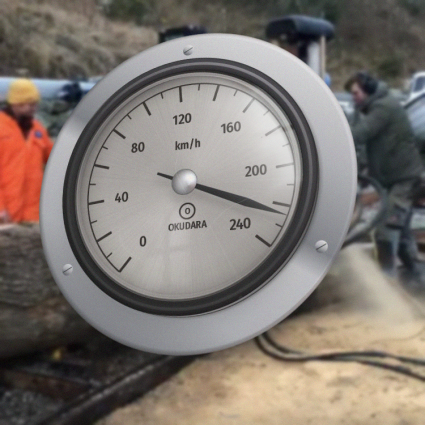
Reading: 225 km/h
